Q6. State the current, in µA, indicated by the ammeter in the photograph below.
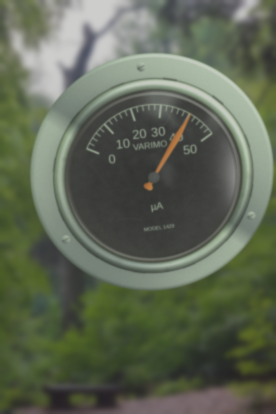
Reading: 40 µA
